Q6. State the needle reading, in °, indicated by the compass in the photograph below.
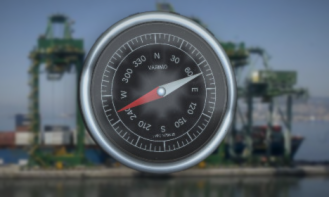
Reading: 250 °
